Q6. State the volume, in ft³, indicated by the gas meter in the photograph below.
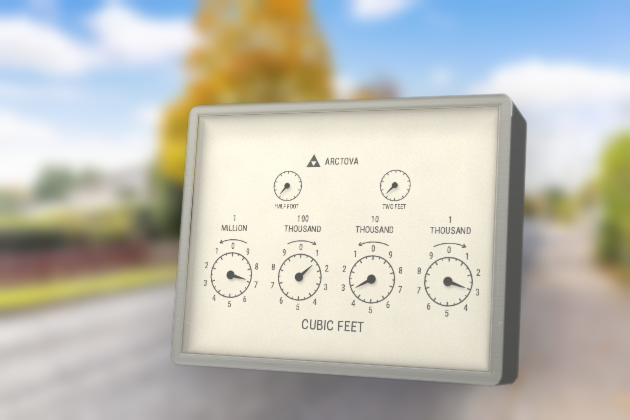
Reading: 713300 ft³
